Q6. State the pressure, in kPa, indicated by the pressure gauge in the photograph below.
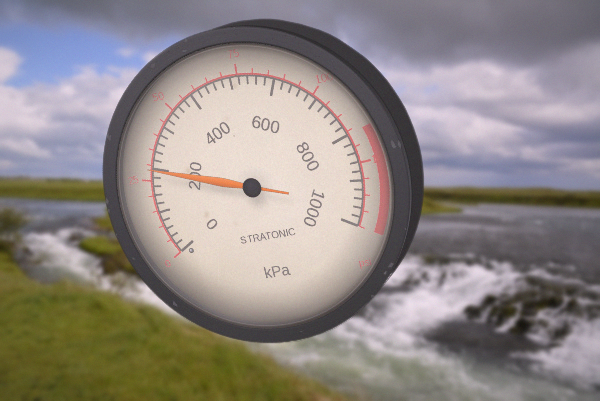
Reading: 200 kPa
